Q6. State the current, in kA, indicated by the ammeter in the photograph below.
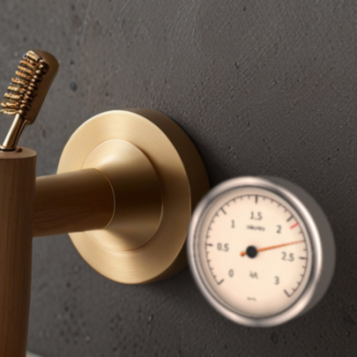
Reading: 2.3 kA
